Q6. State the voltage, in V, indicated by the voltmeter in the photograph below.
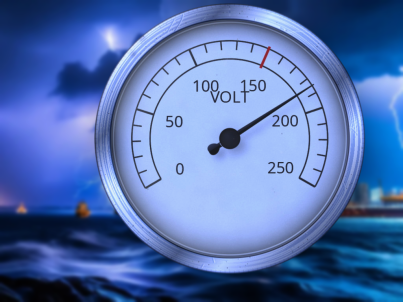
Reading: 185 V
